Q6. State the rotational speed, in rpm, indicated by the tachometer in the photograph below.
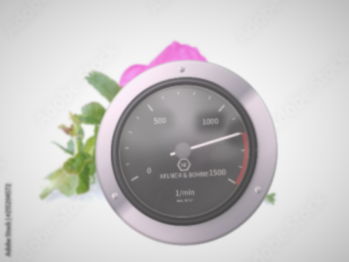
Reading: 1200 rpm
